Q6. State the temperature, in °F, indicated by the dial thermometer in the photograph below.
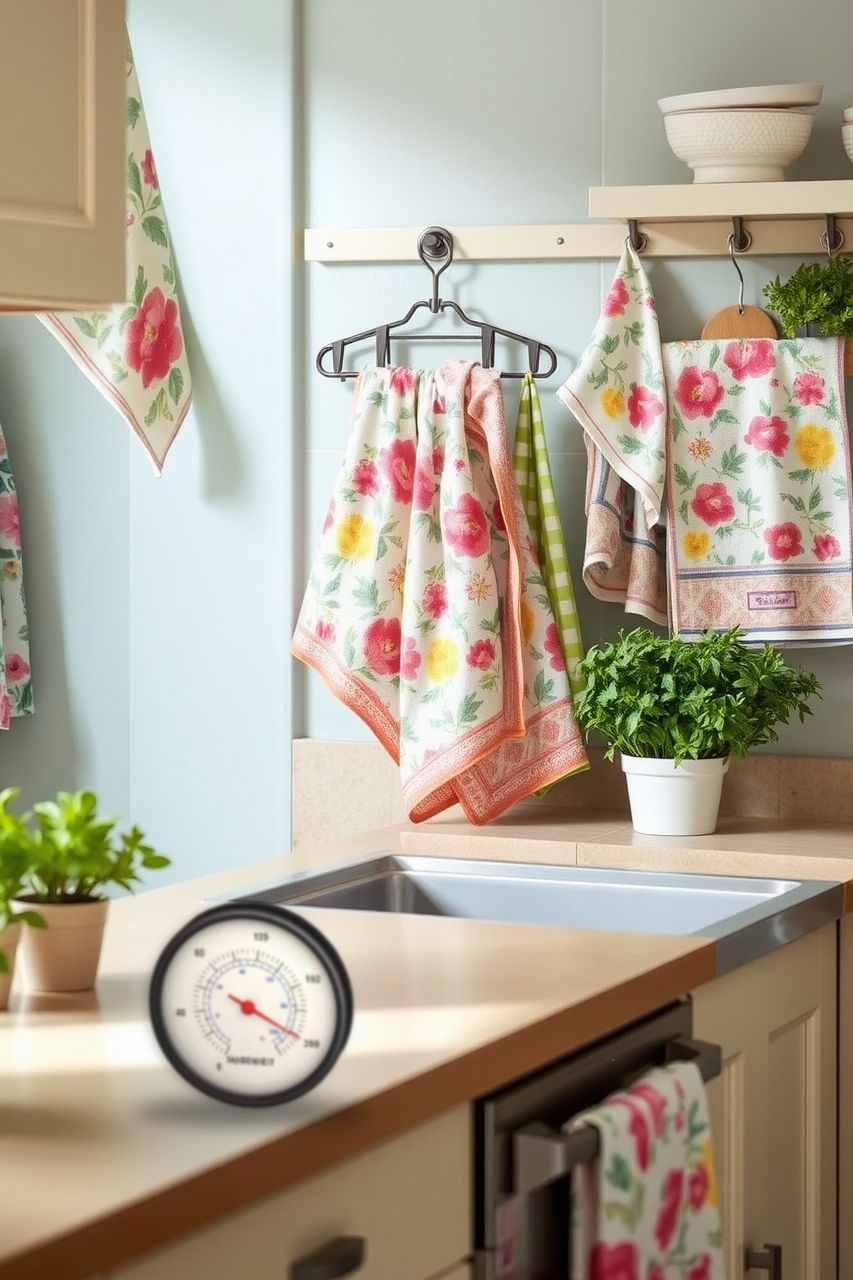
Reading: 200 °F
